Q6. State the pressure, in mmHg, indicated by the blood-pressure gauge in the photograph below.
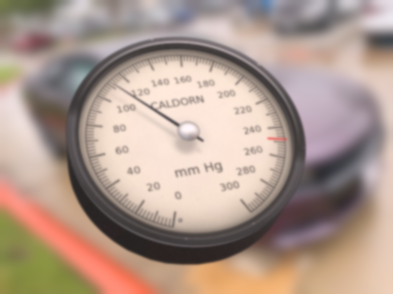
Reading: 110 mmHg
